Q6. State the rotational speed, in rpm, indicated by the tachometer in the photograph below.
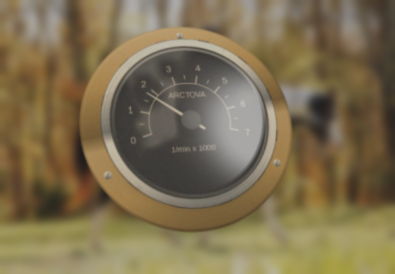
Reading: 1750 rpm
